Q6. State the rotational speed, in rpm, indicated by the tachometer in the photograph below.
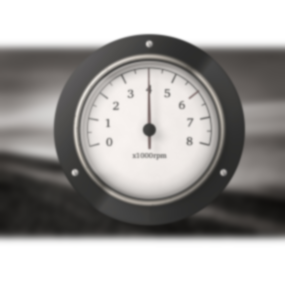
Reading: 4000 rpm
